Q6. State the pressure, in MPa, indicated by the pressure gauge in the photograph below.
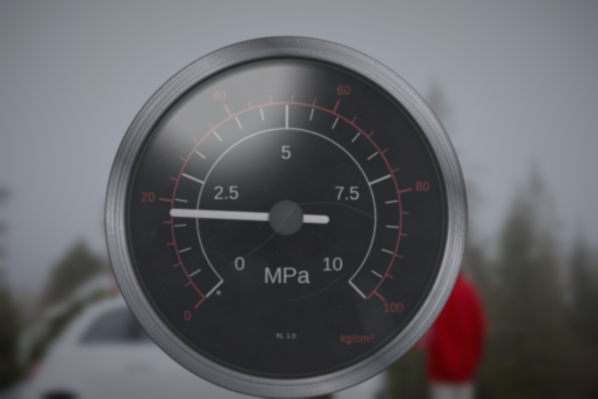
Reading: 1.75 MPa
